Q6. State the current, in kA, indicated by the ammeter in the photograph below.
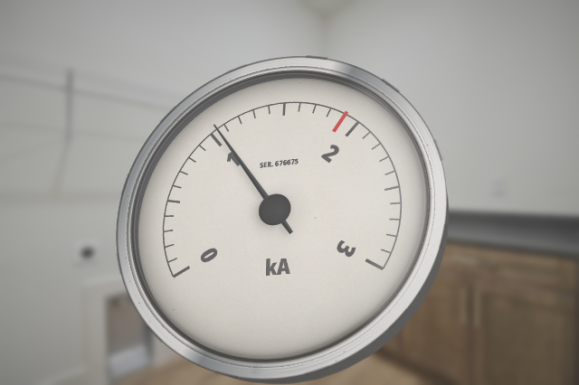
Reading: 1.05 kA
